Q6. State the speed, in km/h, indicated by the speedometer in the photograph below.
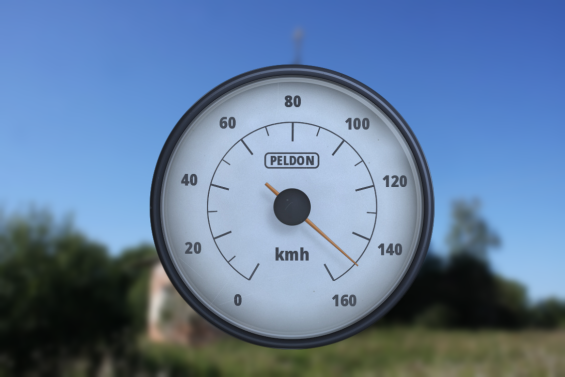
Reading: 150 km/h
